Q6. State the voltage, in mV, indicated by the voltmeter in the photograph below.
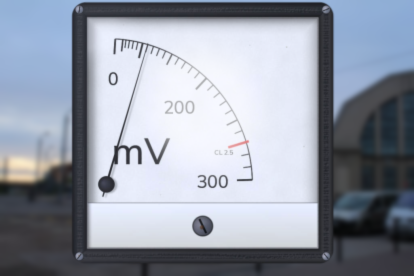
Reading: 110 mV
